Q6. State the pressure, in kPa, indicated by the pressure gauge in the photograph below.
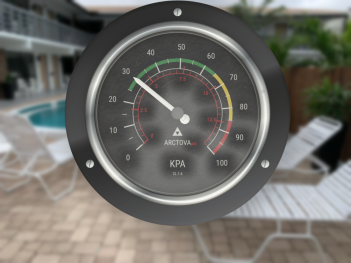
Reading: 30 kPa
